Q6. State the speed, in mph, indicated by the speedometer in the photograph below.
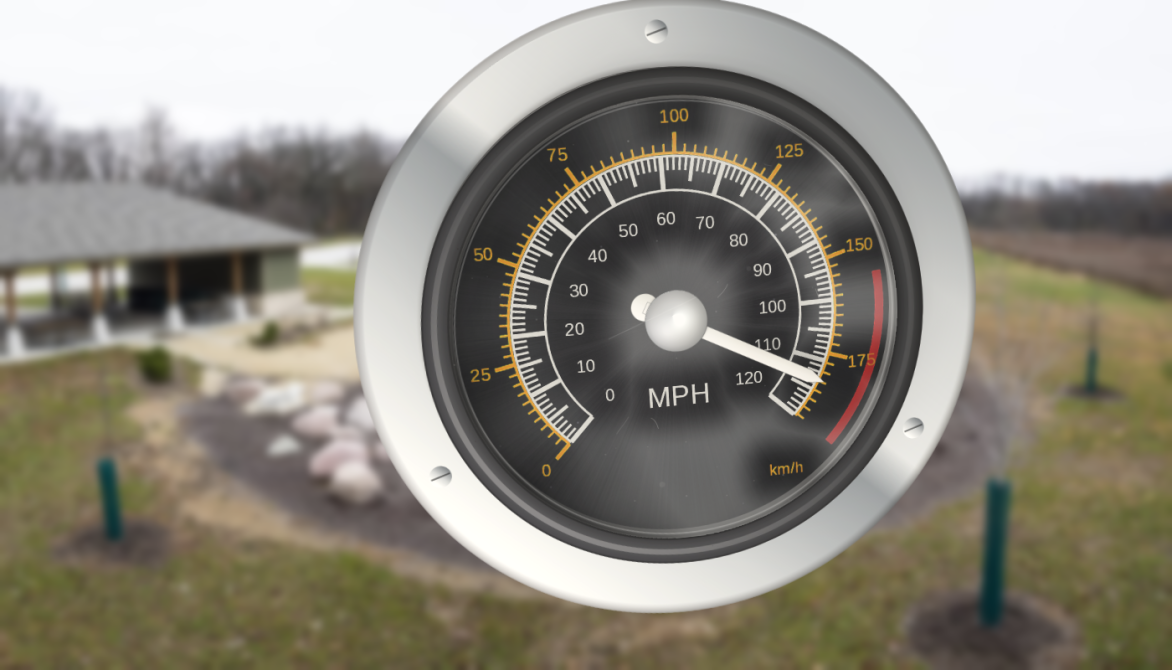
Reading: 113 mph
